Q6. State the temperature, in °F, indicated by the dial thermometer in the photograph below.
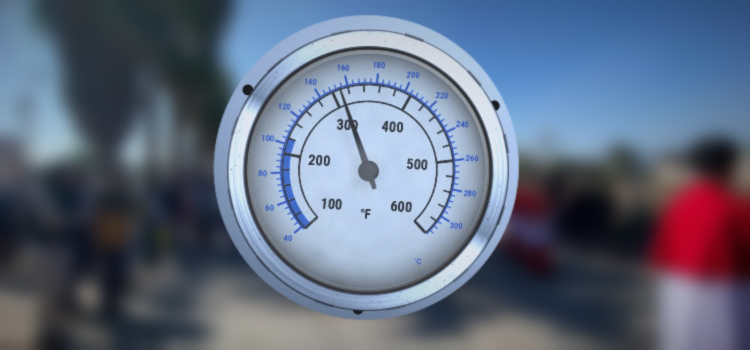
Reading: 310 °F
